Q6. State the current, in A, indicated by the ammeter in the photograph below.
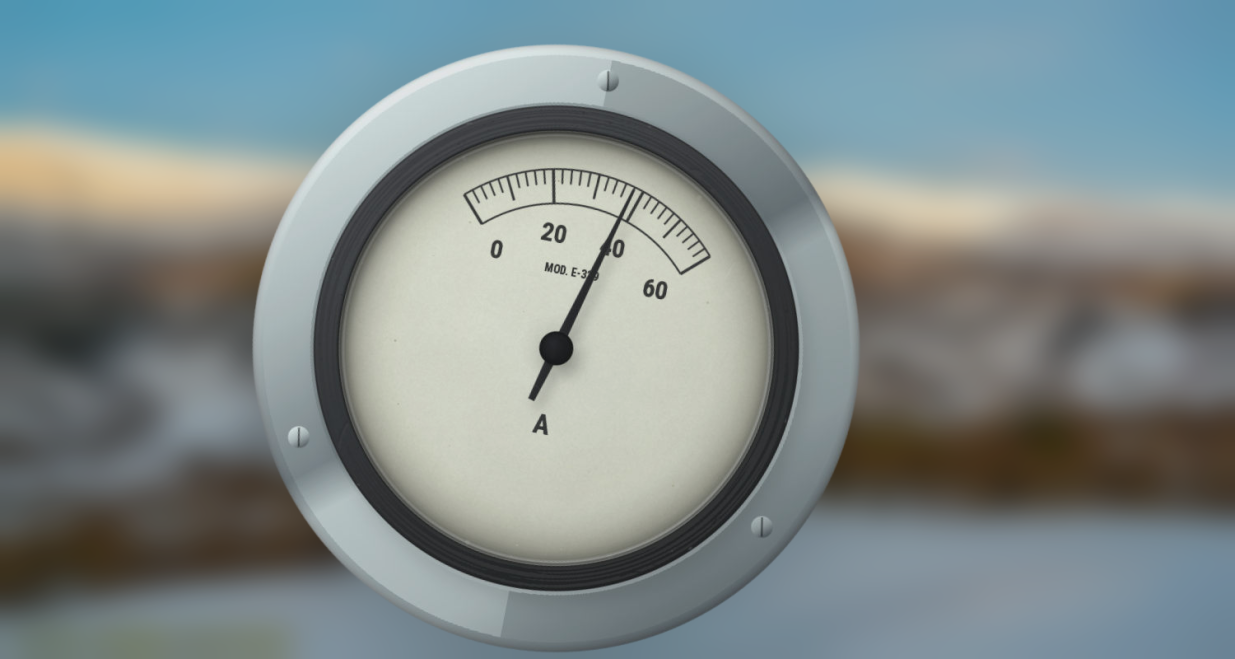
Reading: 38 A
